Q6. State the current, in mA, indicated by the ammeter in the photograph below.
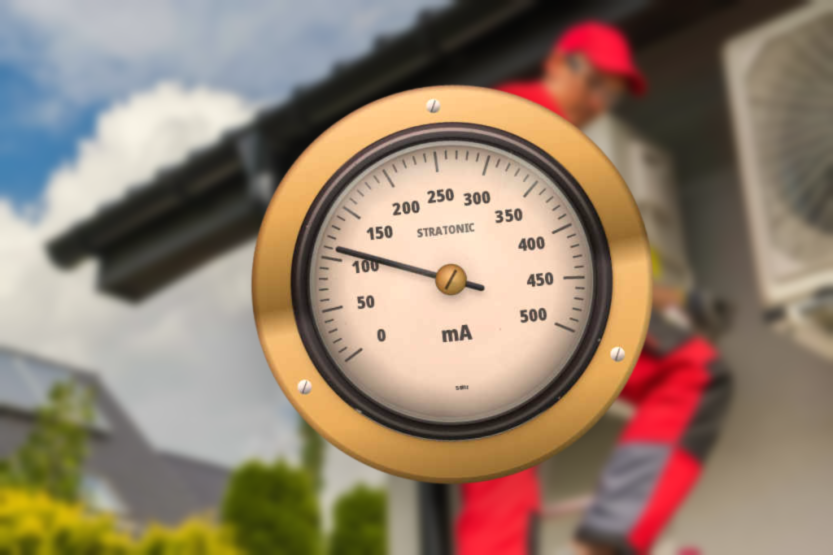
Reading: 110 mA
